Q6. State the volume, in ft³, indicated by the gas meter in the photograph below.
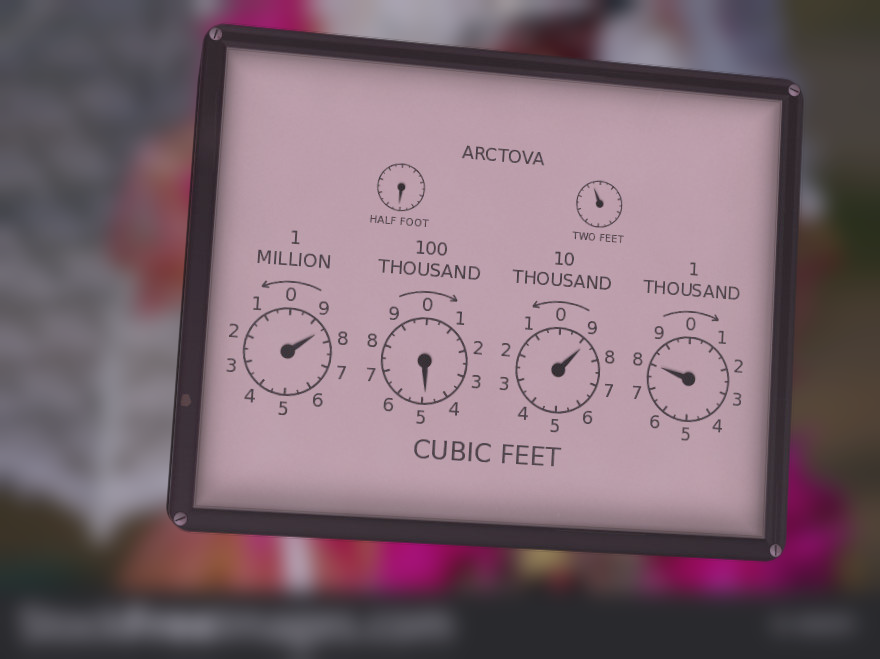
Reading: 848800 ft³
